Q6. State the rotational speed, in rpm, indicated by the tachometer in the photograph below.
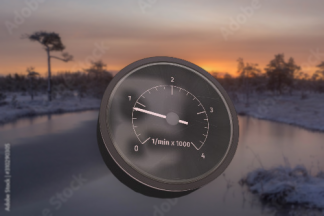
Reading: 800 rpm
